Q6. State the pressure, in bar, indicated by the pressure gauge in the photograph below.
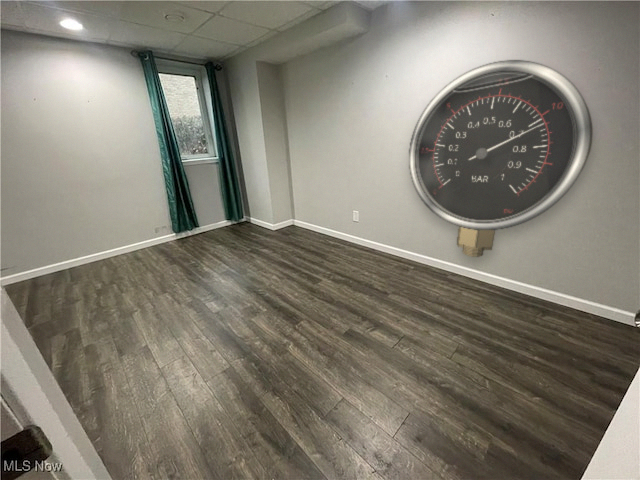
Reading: 0.72 bar
